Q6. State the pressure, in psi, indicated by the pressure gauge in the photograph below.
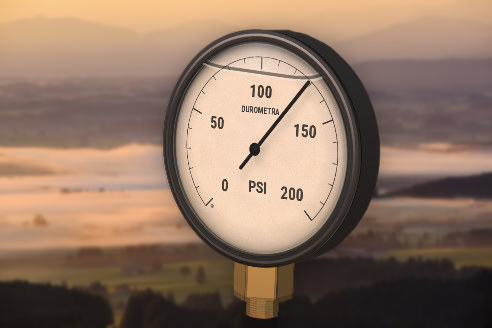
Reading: 130 psi
